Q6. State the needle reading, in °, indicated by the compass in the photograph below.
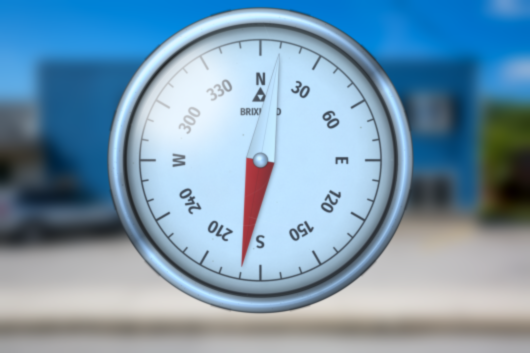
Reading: 190 °
